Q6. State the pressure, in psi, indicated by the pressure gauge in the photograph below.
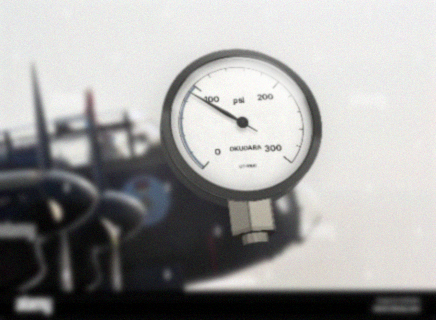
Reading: 90 psi
